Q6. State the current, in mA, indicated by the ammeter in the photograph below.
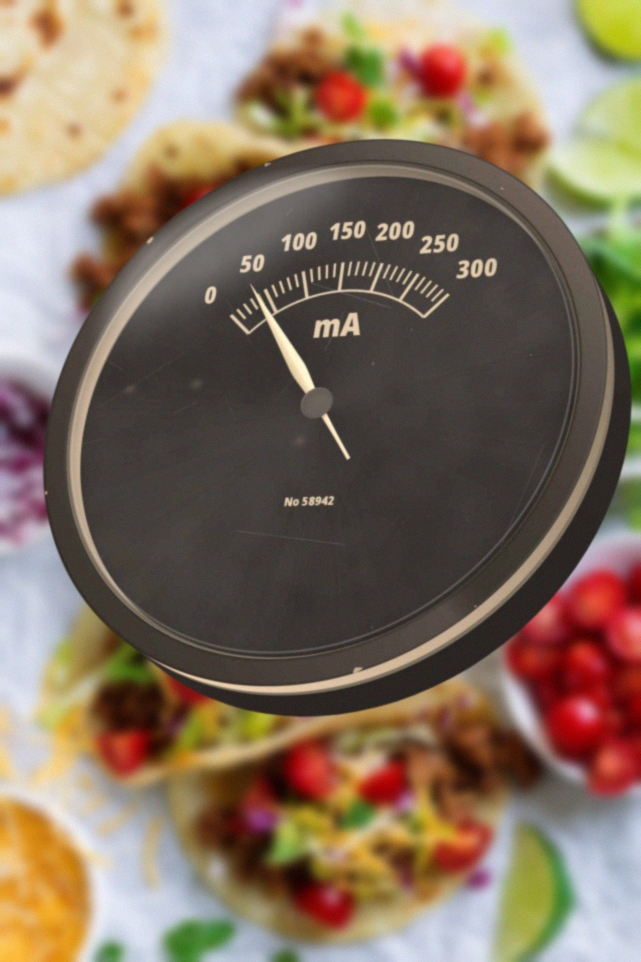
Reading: 40 mA
